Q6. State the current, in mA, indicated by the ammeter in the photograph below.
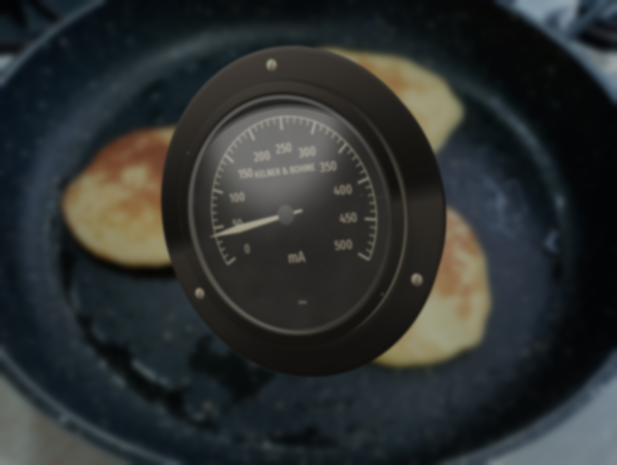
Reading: 40 mA
